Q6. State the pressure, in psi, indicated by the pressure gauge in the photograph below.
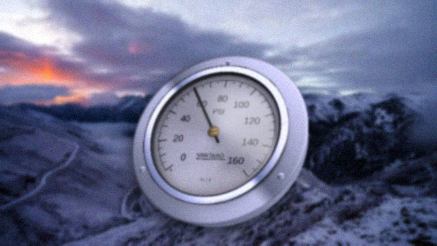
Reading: 60 psi
